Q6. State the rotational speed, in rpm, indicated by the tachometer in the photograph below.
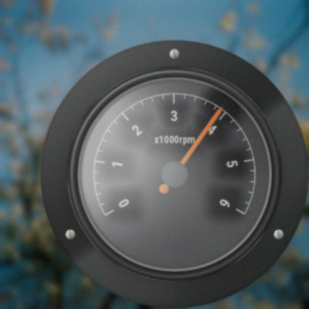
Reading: 3900 rpm
